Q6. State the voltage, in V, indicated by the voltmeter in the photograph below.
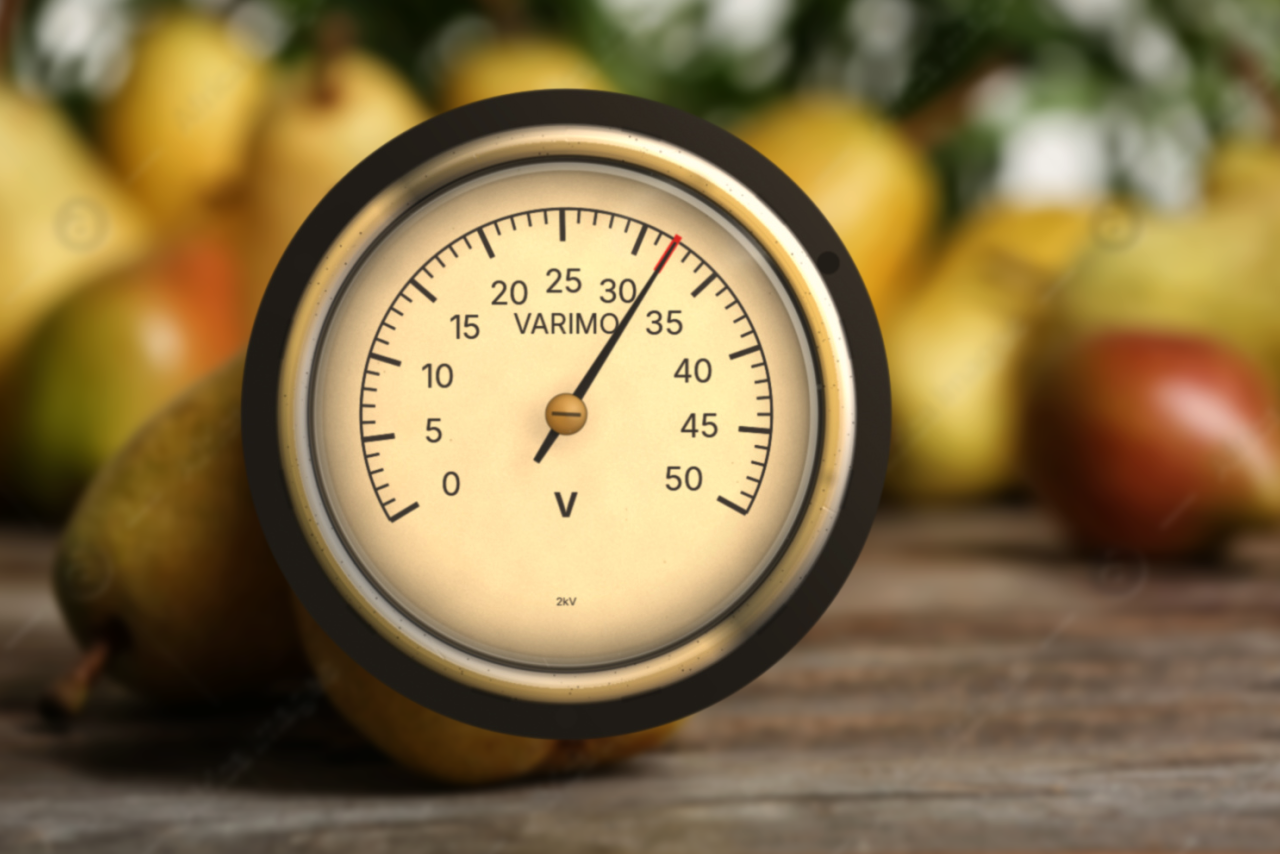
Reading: 32 V
